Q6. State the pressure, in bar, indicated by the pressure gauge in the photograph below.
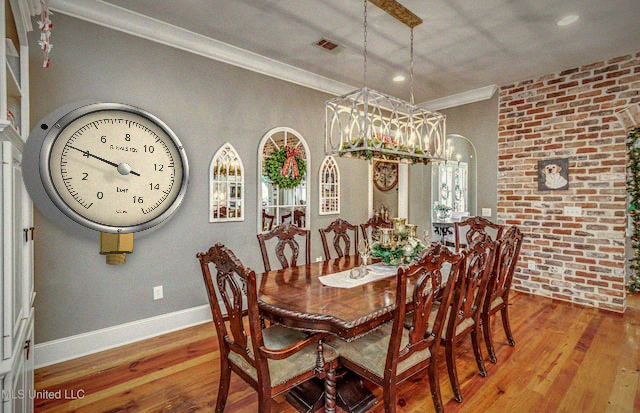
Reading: 4 bar
